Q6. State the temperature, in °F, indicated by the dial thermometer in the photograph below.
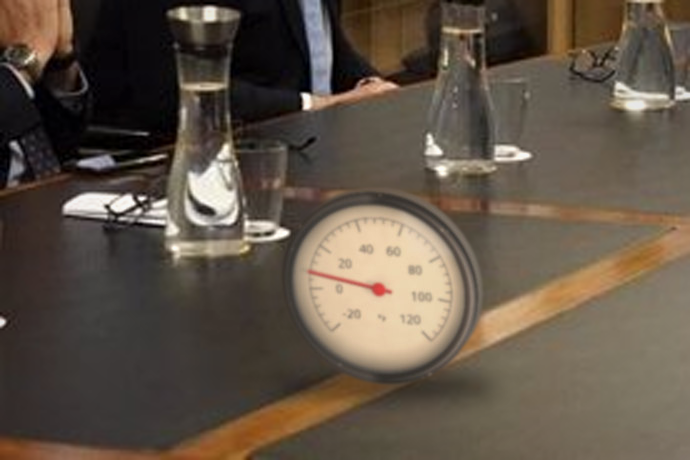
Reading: 8 °F
